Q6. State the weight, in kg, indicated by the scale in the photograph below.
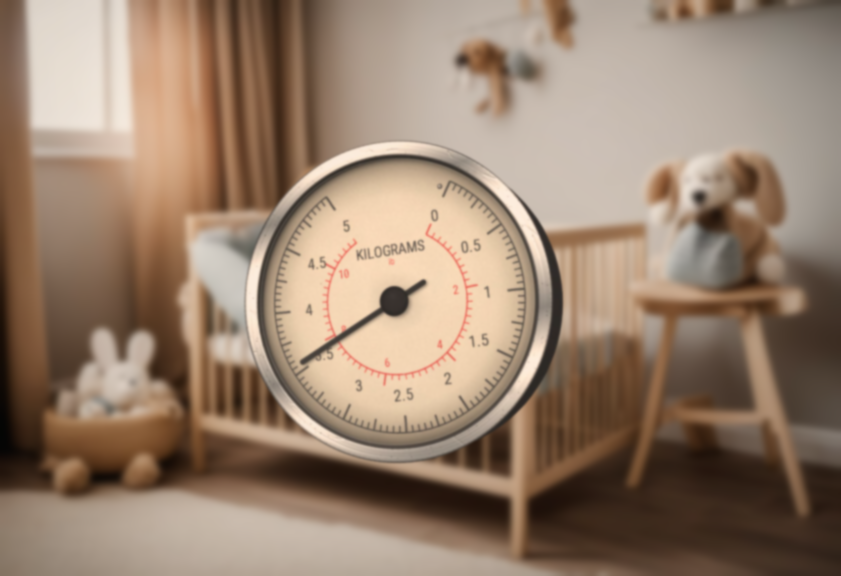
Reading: 3.55 kg
